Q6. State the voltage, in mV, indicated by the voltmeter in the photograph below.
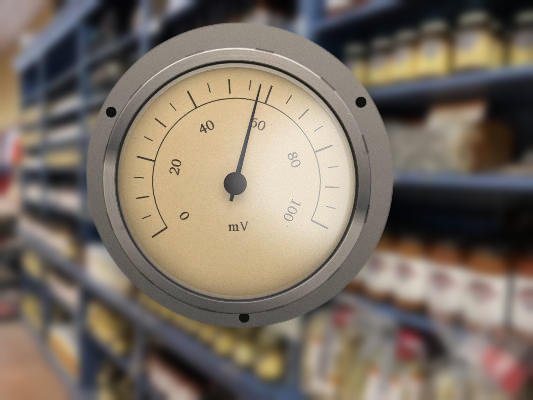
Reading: 57.5 mV
